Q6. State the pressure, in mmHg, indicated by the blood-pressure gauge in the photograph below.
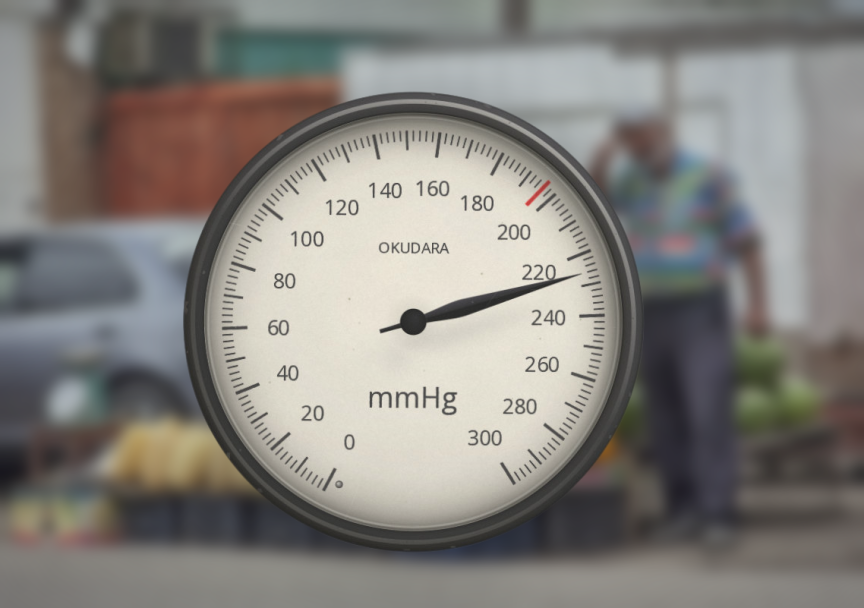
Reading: 226 mmHg
